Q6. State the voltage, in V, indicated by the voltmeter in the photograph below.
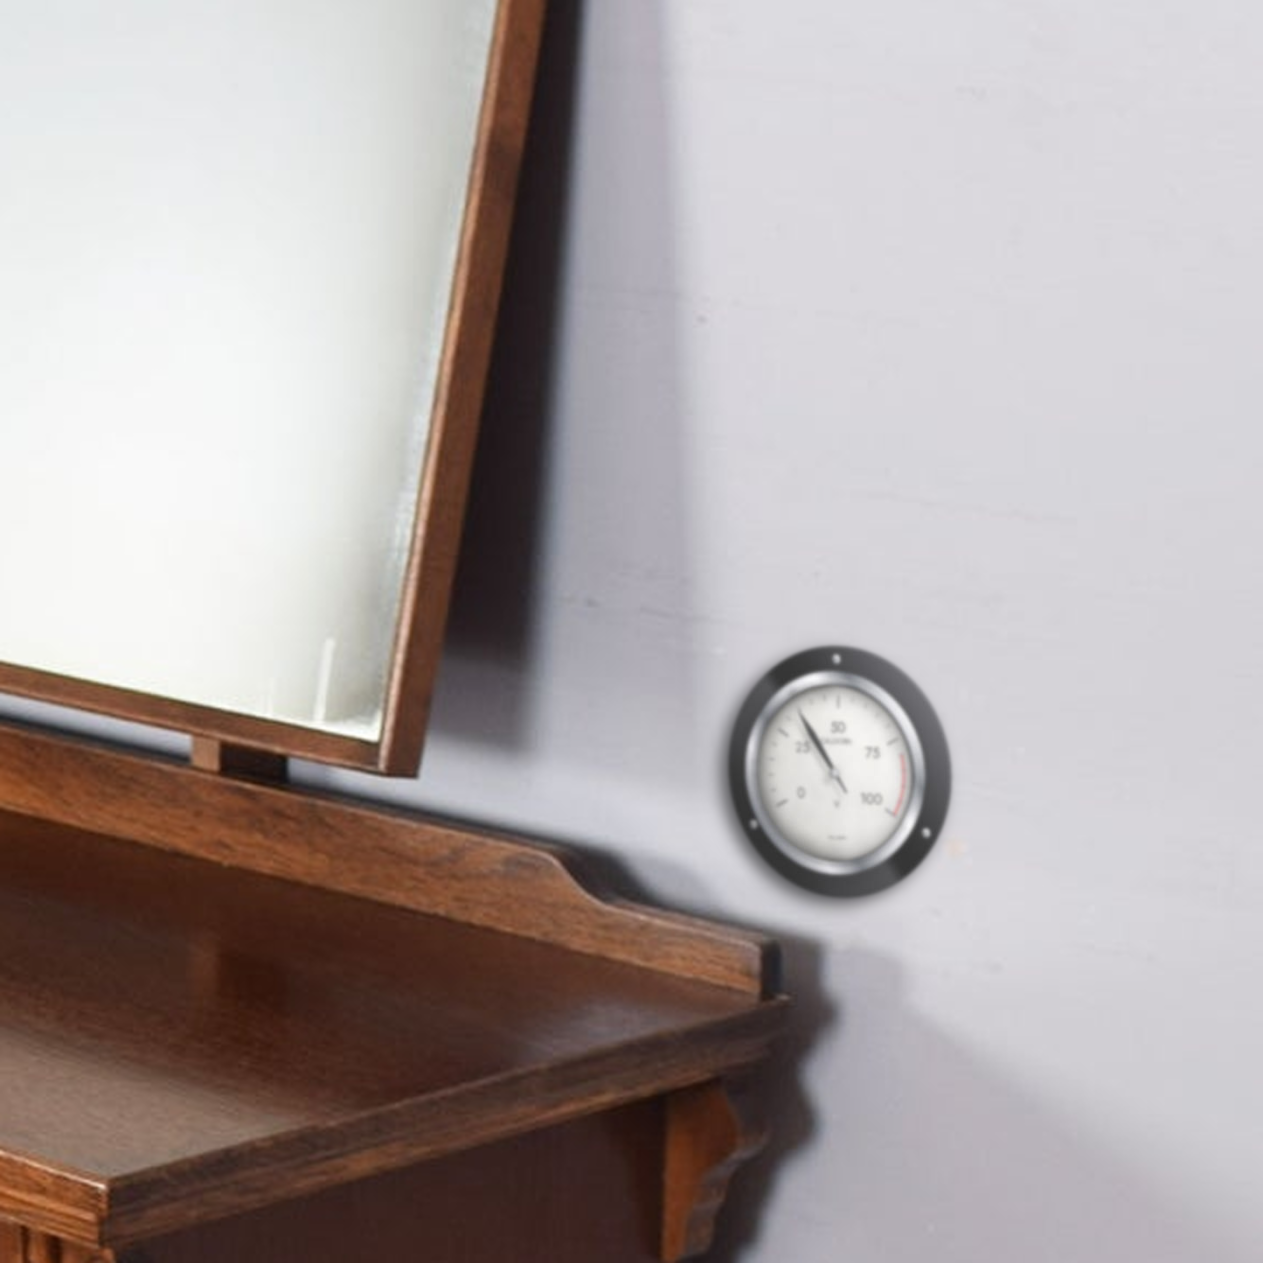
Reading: 35 V
